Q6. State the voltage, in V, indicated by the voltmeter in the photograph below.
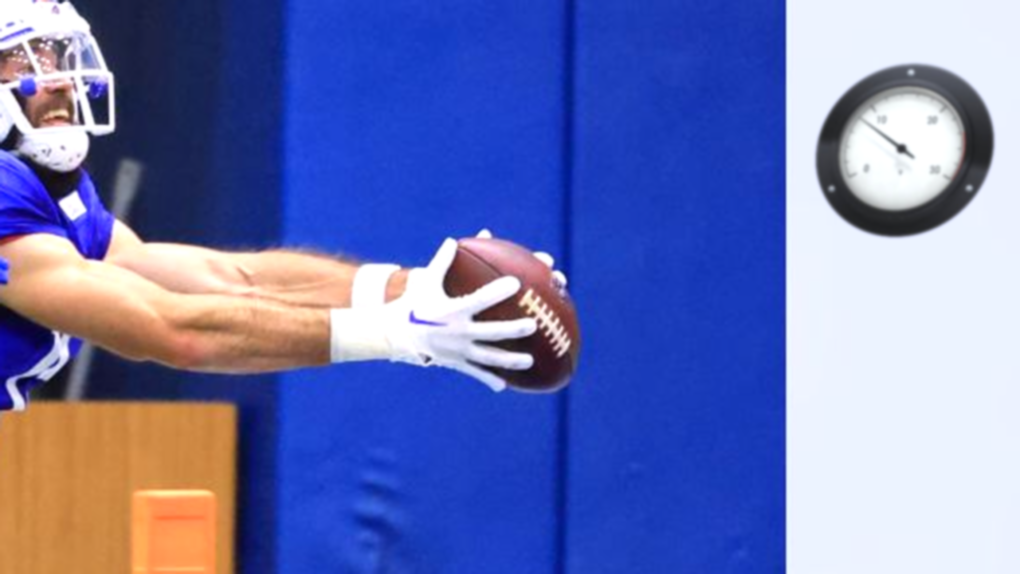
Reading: 8 V
